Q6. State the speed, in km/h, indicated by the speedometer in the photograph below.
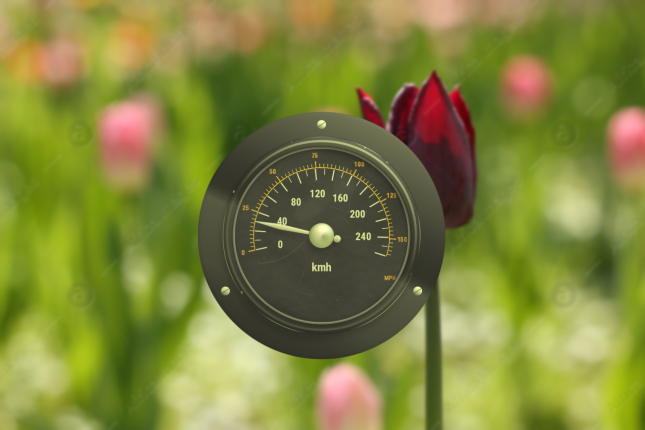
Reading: 30 km/h
